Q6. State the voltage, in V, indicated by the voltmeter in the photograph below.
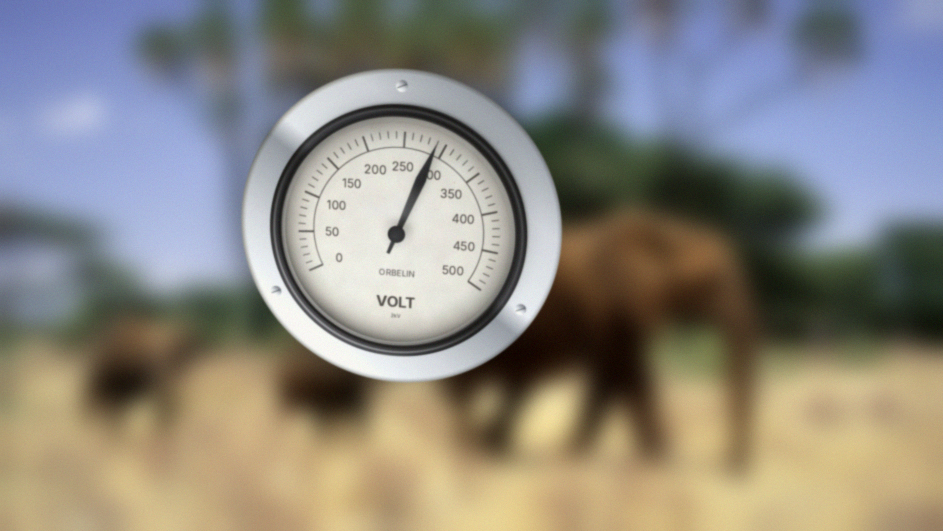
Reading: 290 V
